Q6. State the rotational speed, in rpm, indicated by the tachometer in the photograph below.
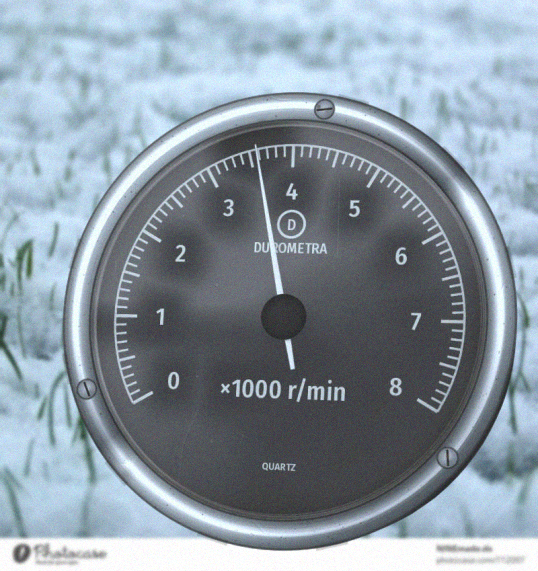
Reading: 3600 rpm
